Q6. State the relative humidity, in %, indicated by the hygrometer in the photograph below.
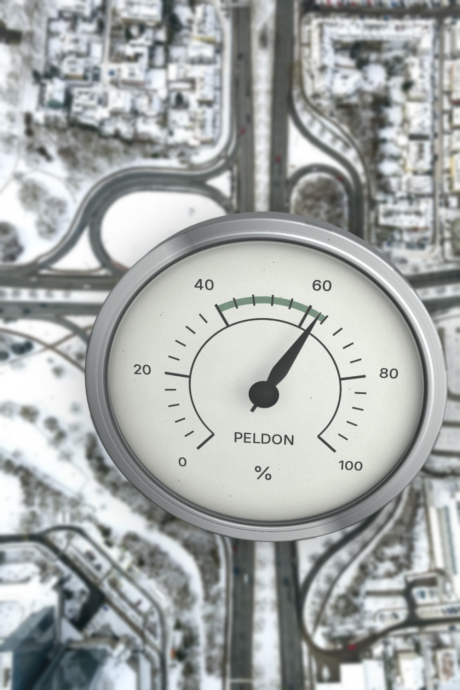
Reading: 62 %
